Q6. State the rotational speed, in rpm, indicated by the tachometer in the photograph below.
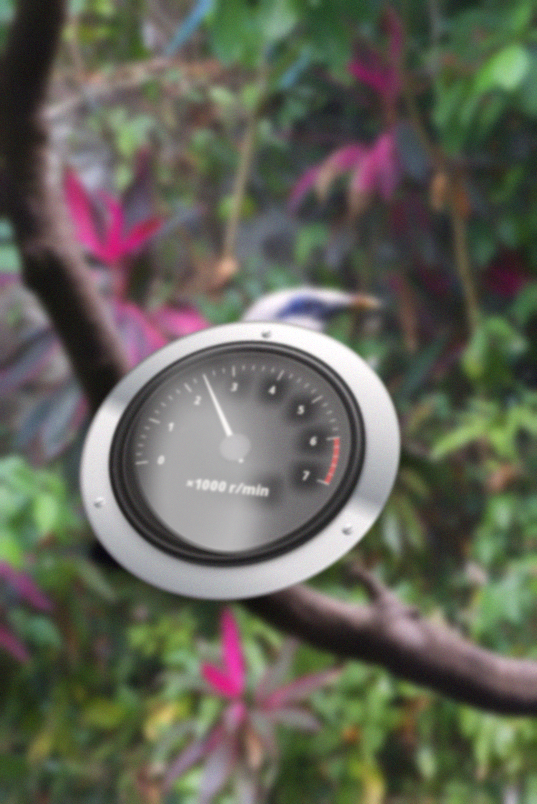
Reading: 2400 rpm
